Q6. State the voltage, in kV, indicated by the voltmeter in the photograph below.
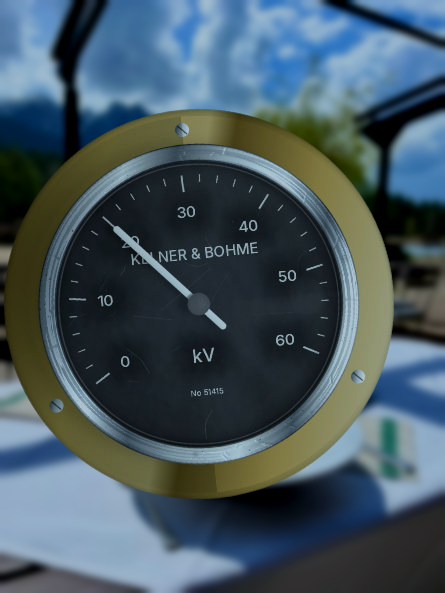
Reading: 20 kV
